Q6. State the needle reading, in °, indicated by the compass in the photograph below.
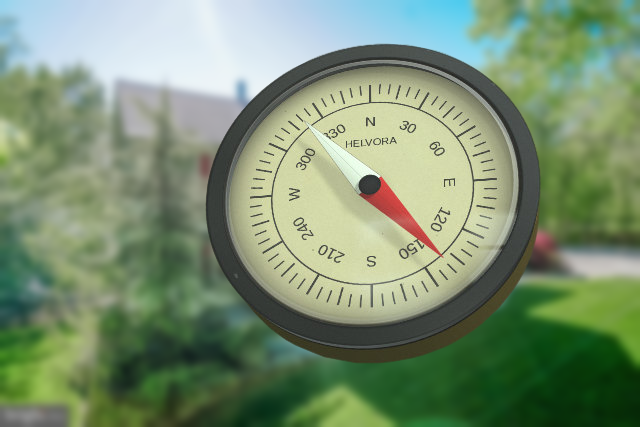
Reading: 140 °
